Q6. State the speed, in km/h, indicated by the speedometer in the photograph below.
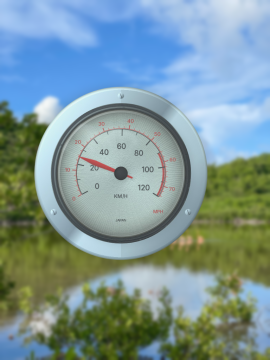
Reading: 25 km/h
